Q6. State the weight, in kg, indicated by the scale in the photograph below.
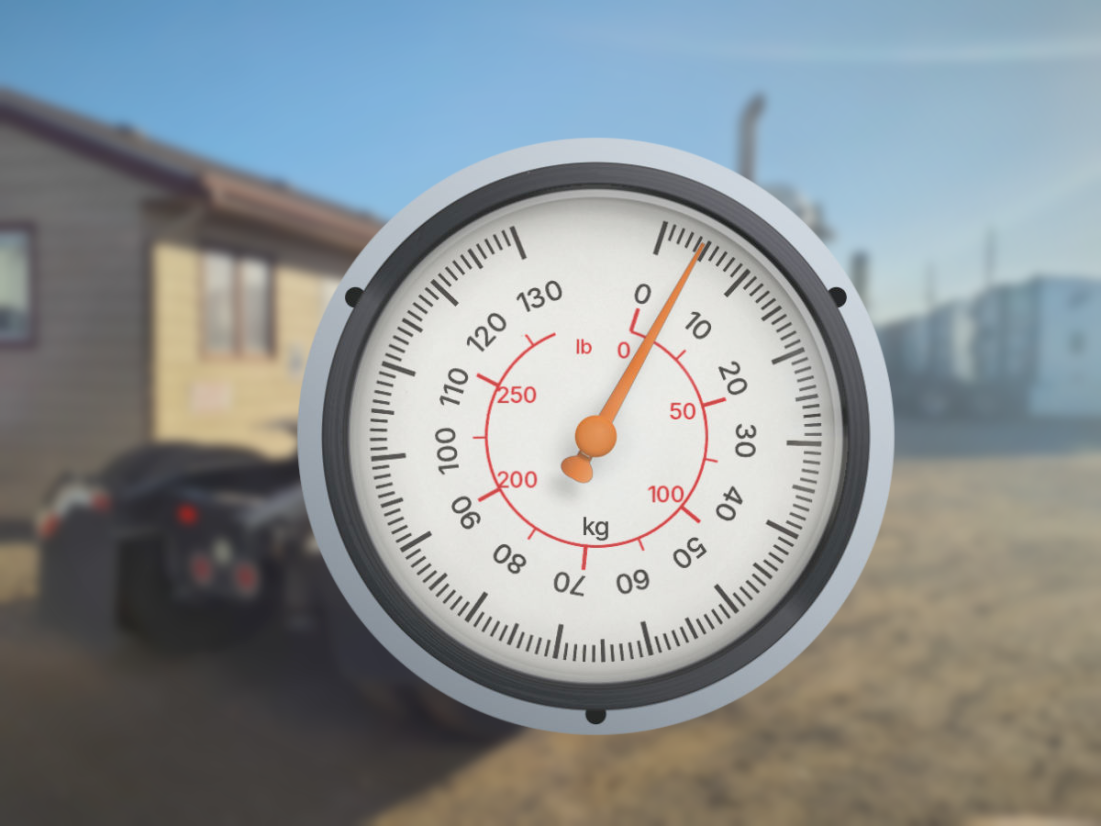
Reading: 4.5 kg
